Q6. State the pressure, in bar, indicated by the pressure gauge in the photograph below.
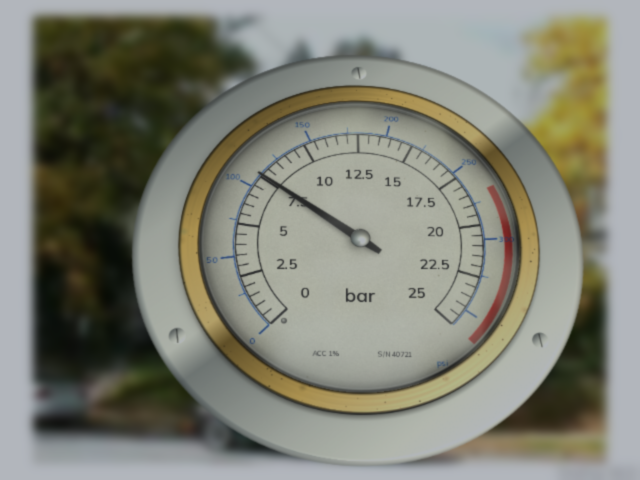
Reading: 7.5 bar
